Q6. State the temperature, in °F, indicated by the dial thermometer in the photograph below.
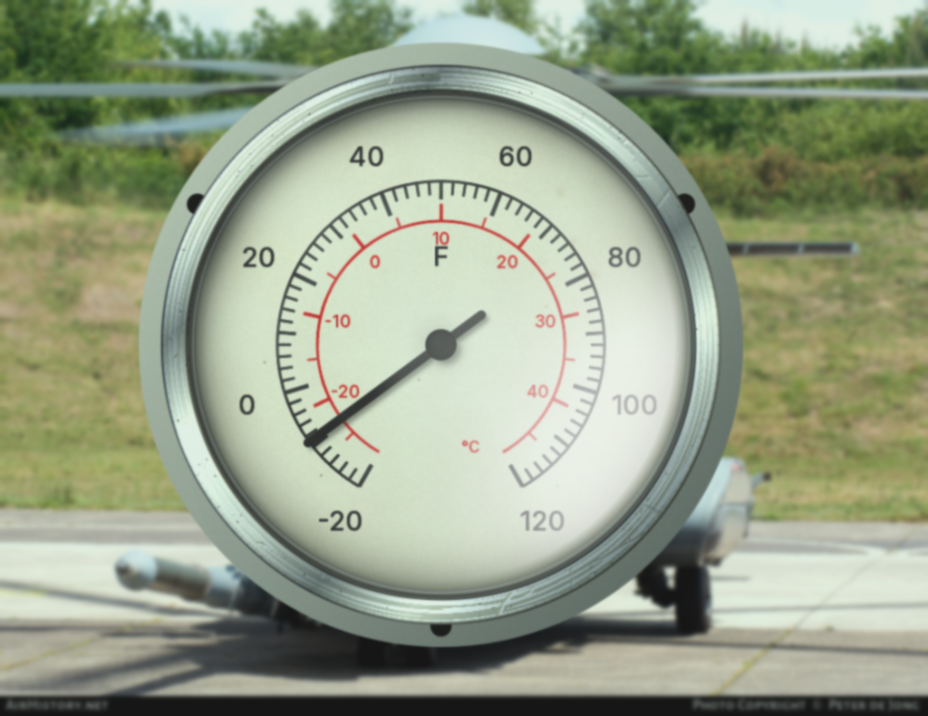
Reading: -9 °F
